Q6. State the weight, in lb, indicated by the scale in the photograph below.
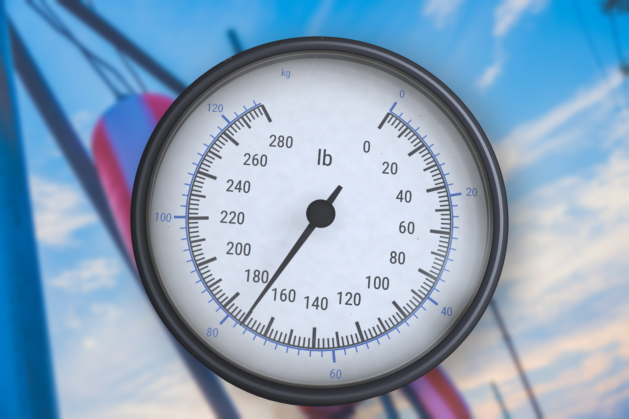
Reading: 170 lb
